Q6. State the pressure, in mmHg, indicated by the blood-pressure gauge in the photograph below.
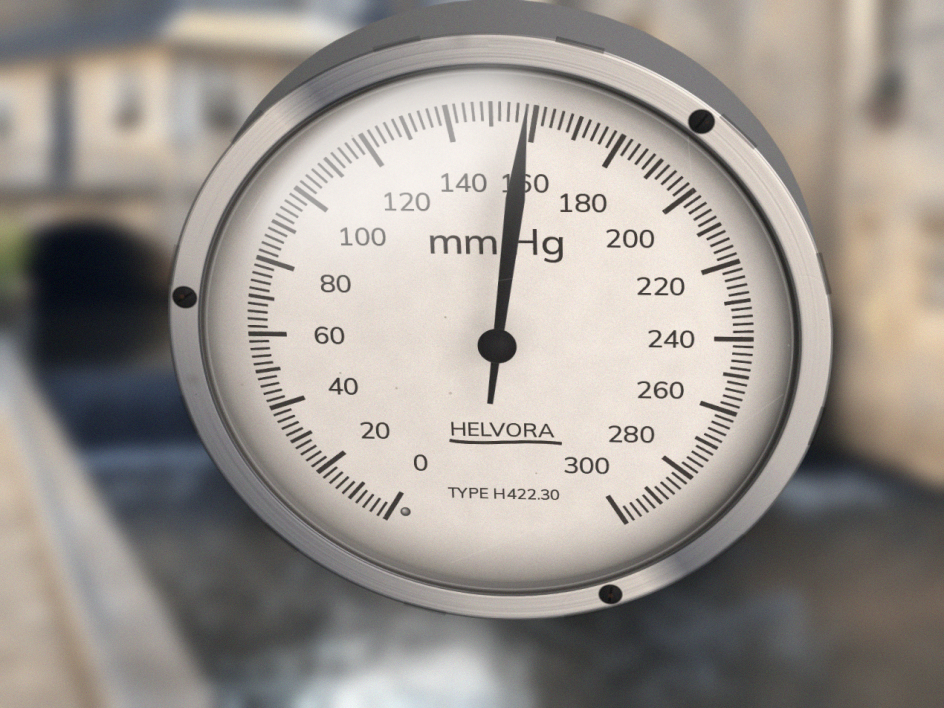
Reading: 158 mmHg
